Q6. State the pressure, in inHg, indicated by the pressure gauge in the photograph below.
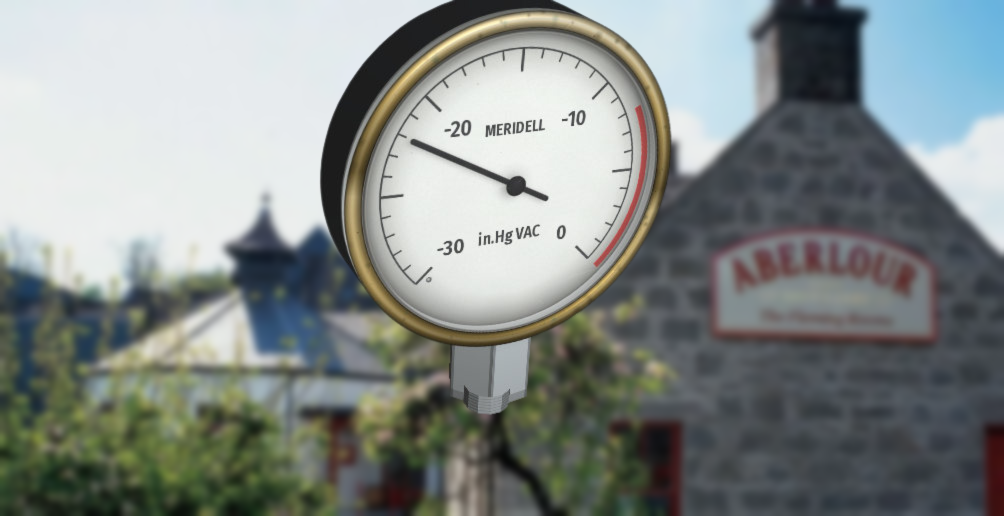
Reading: -22 inHg
